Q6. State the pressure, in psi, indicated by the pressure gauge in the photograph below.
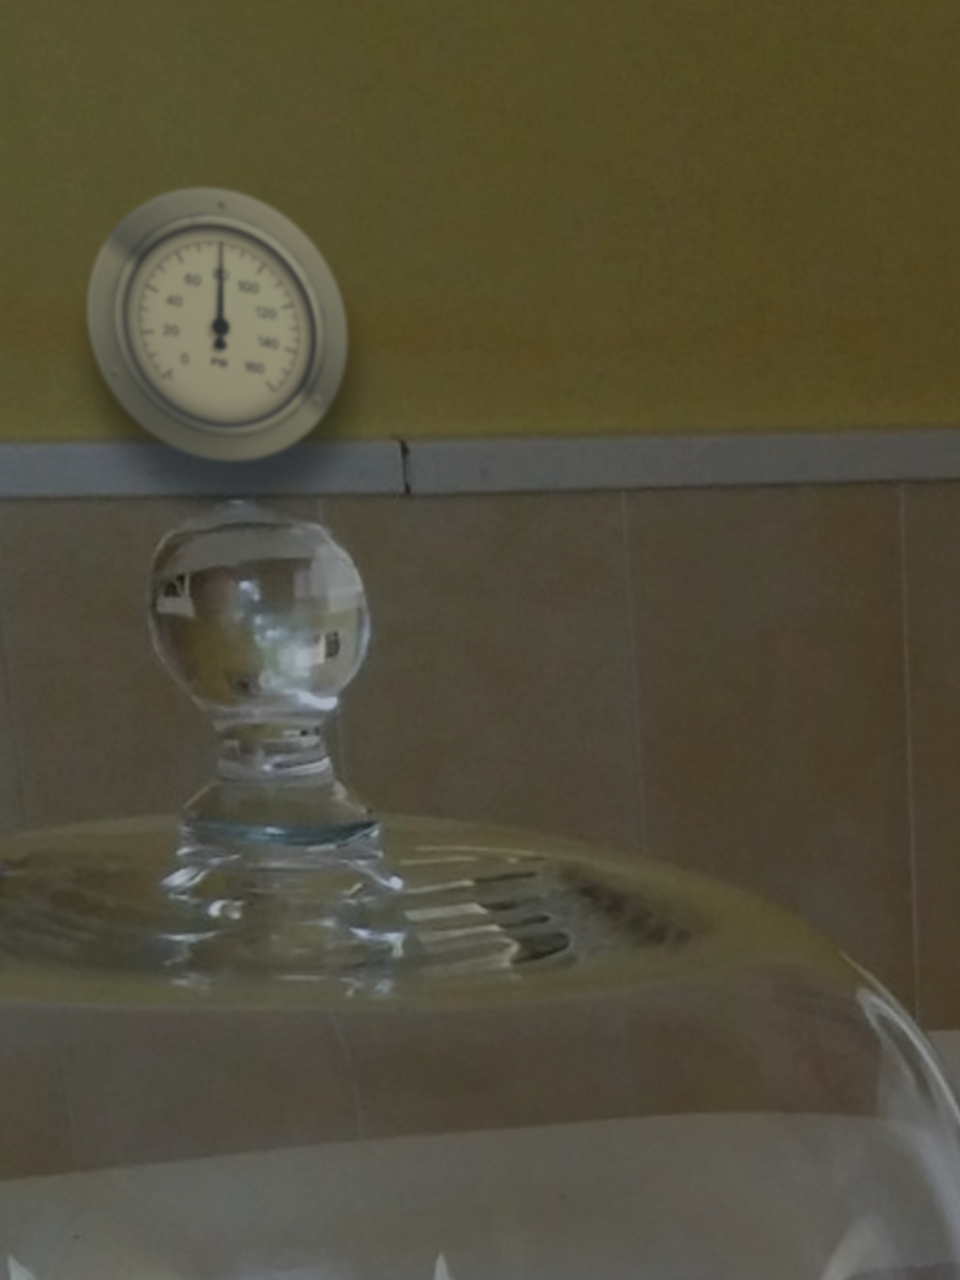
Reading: 80 psi
